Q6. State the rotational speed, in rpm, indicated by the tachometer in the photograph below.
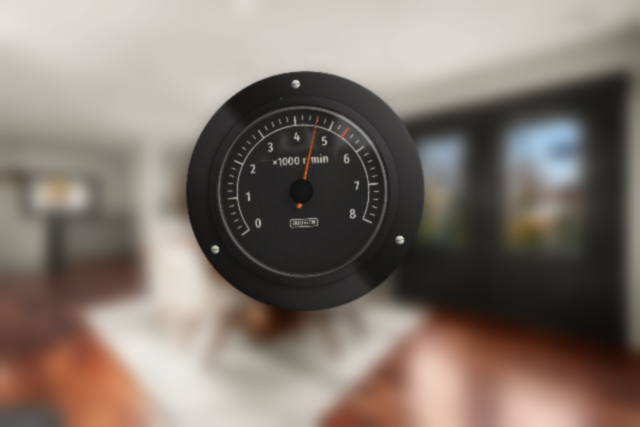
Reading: 4600 rpm
